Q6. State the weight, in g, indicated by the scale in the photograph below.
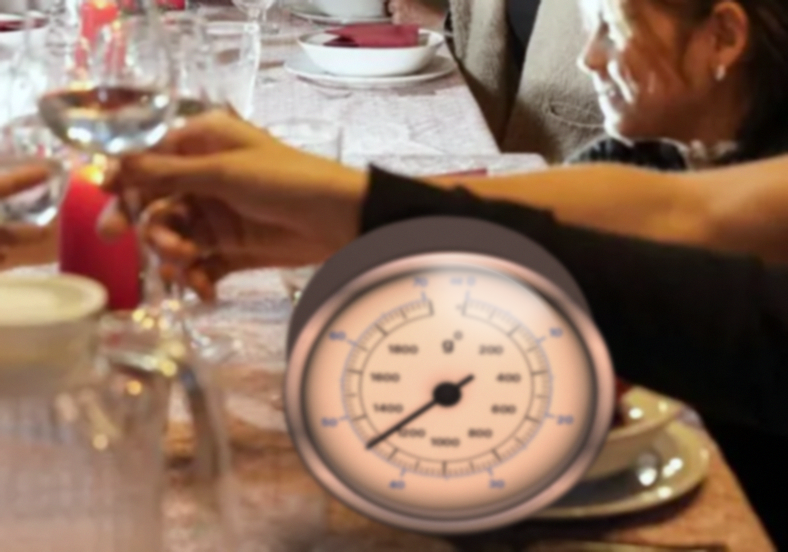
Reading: 1300 g
